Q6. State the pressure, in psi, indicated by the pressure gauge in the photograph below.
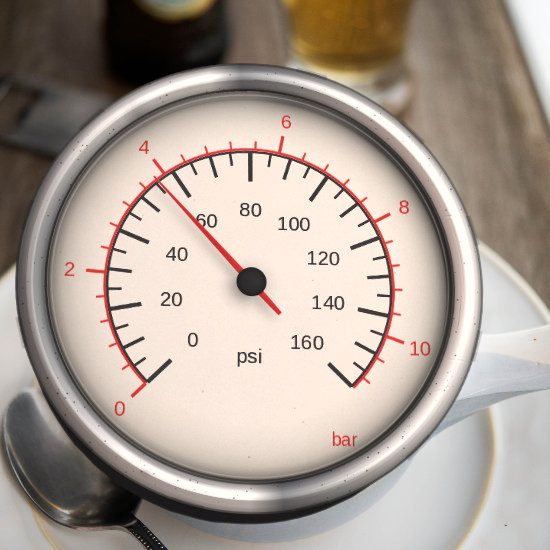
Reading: 55 psi
